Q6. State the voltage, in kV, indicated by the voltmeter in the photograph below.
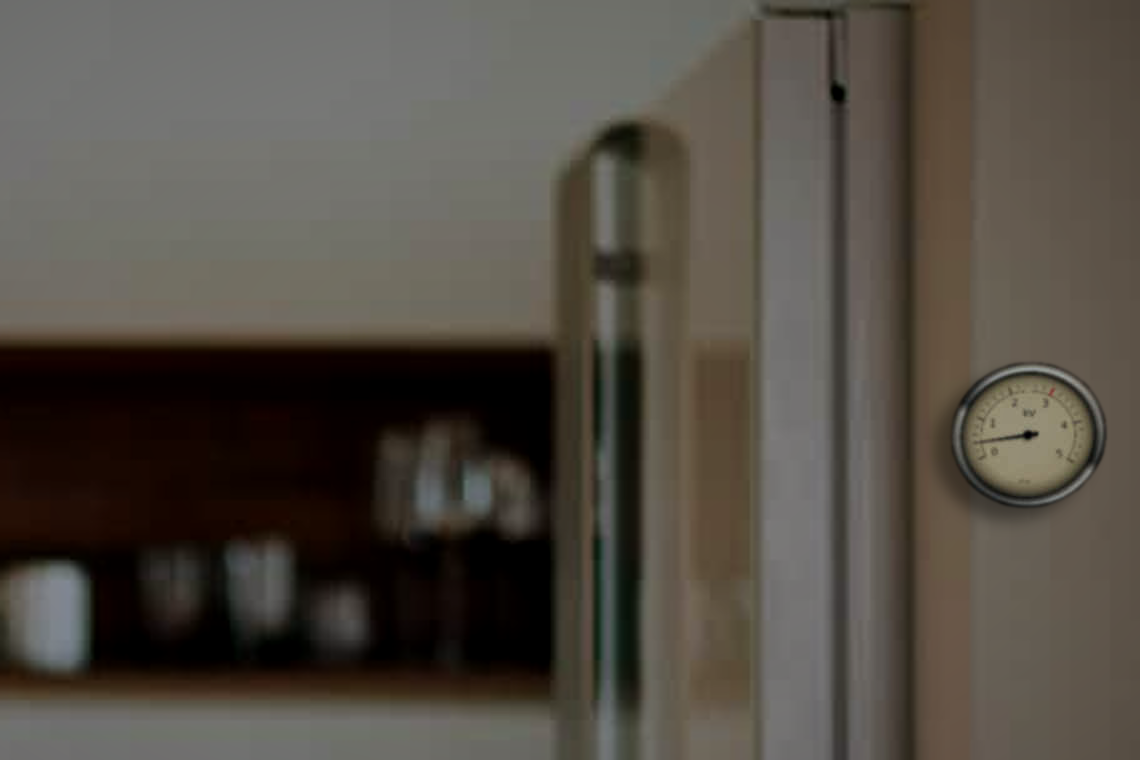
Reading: 0.4 kV
